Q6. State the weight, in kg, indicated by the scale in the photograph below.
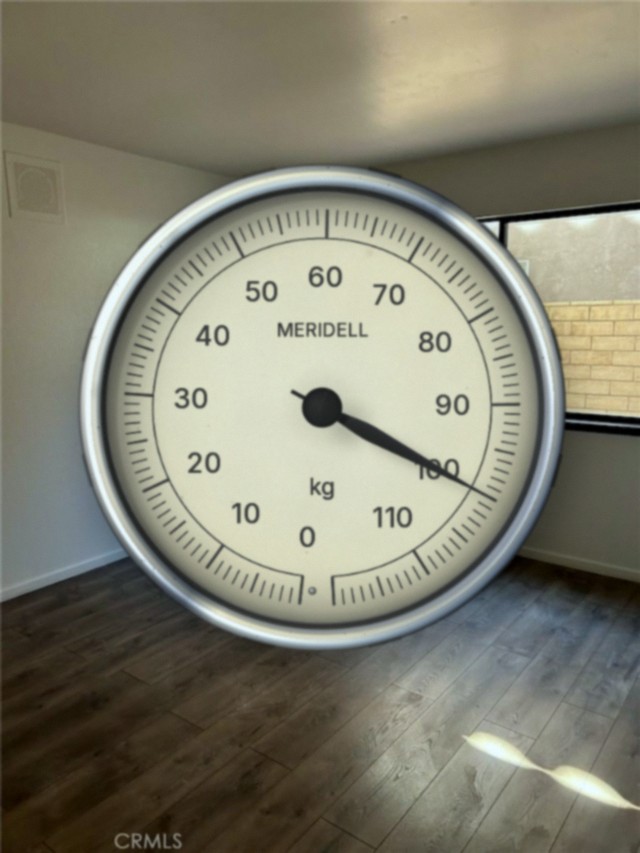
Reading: 100 kg
